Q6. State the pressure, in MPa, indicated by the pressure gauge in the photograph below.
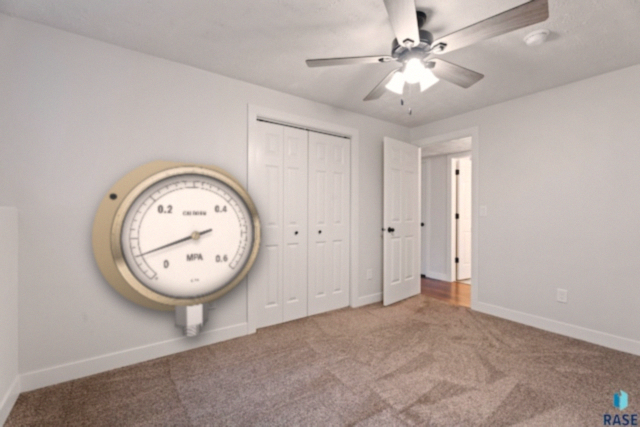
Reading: 0.06 MPa
